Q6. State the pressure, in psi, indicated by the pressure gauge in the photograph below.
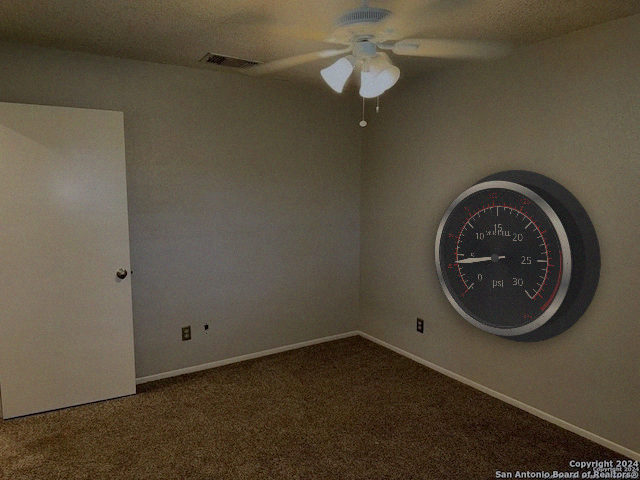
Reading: 4 psi
